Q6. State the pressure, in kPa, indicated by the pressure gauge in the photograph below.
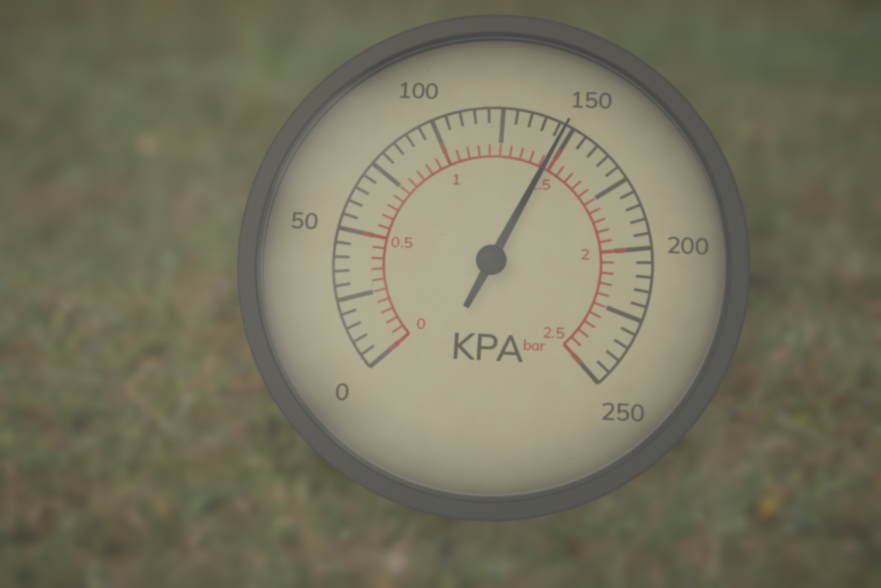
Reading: 147.5 kPa
